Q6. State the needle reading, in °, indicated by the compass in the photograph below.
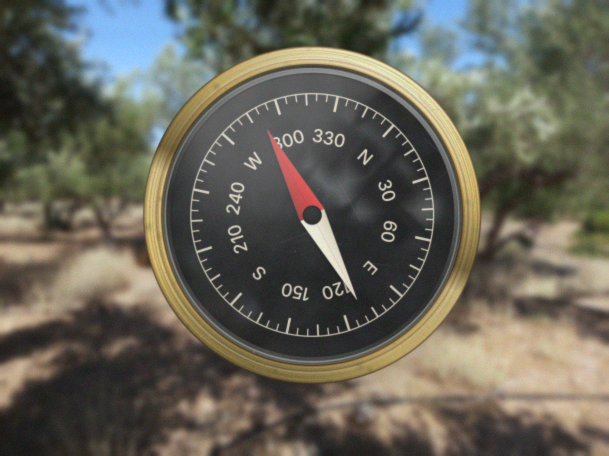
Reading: 290 °
